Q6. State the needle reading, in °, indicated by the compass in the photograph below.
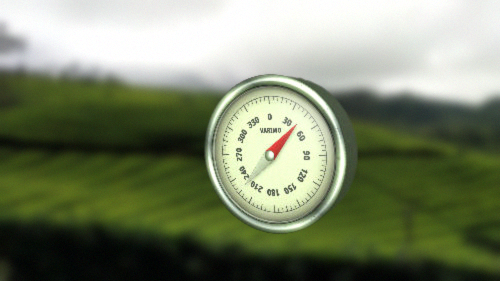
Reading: 45 °
